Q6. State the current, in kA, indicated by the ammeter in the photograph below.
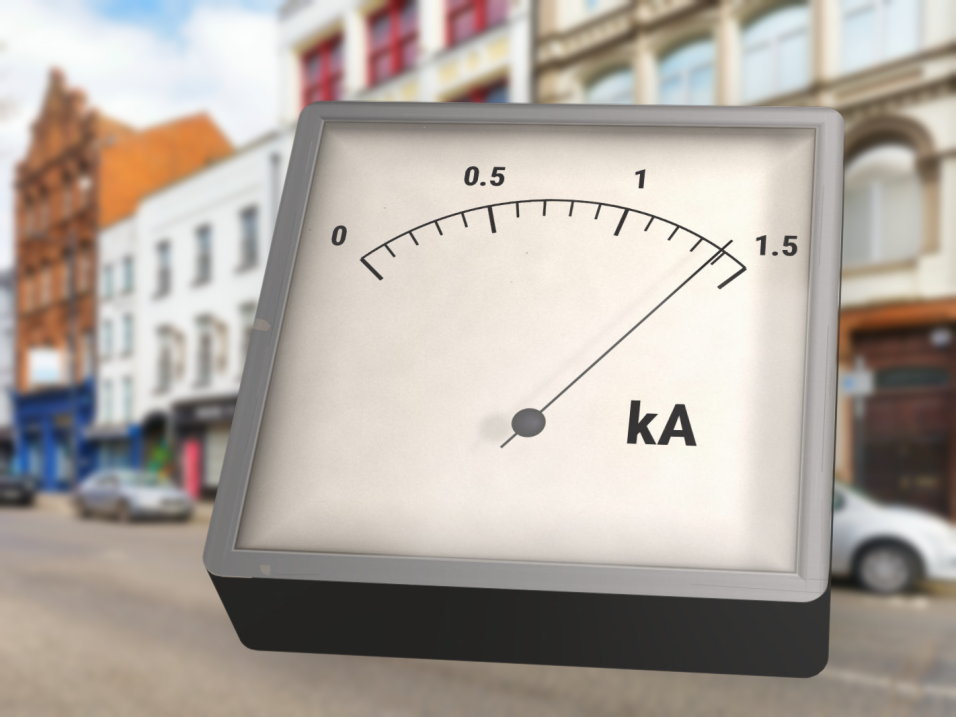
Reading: 1.4 kA
